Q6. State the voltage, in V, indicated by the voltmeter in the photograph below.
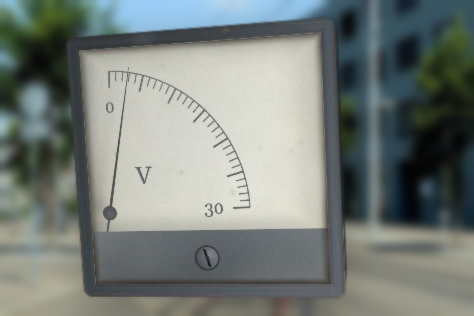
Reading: 3 V
